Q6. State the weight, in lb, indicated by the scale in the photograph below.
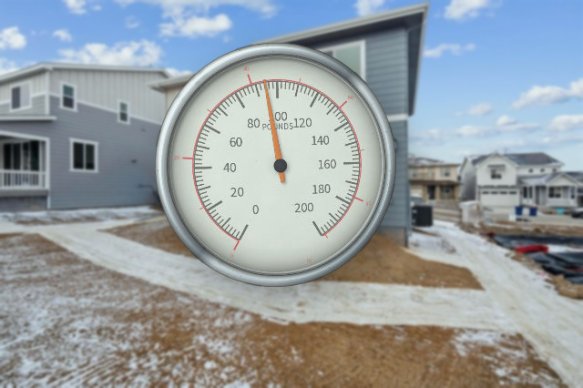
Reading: 94 lb
